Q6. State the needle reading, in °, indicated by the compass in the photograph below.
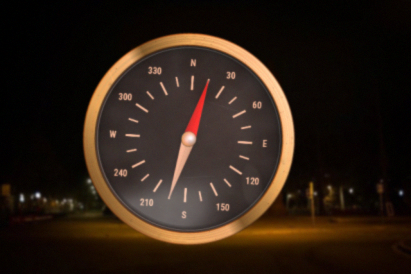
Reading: 15 °
